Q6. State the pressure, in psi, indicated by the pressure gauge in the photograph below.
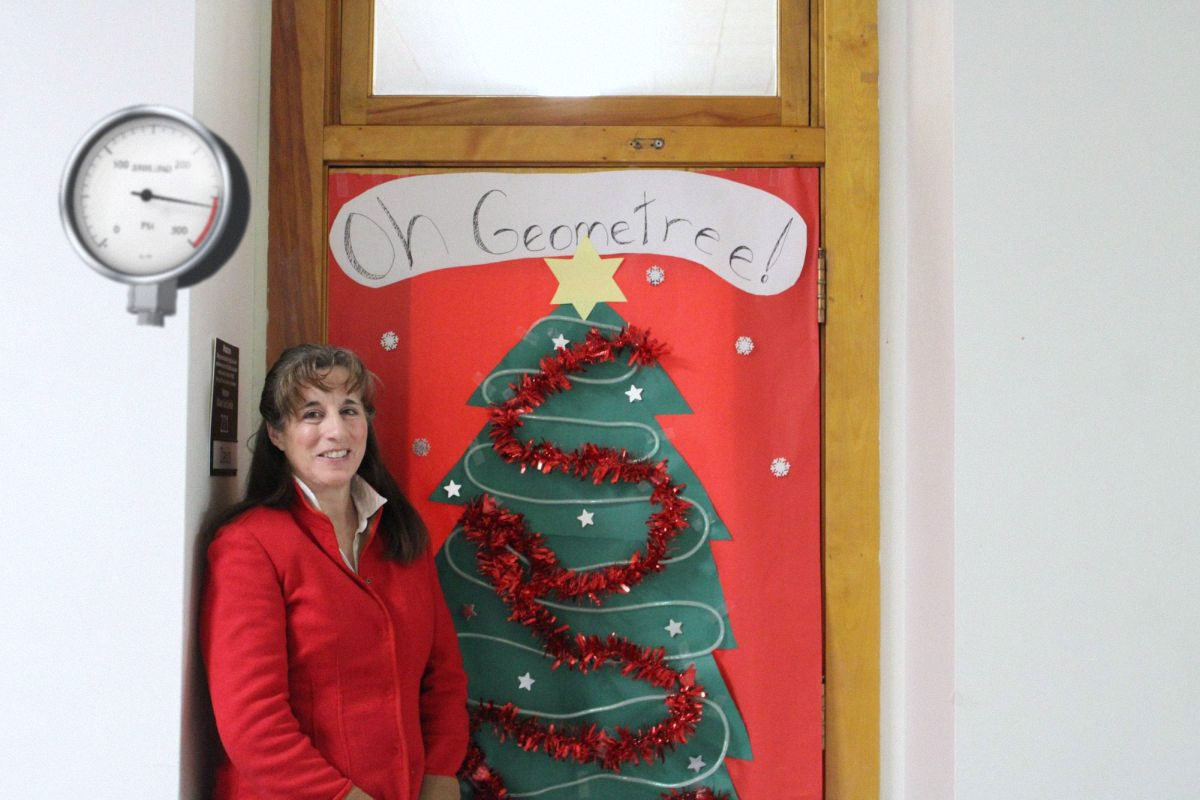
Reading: 260 psi
